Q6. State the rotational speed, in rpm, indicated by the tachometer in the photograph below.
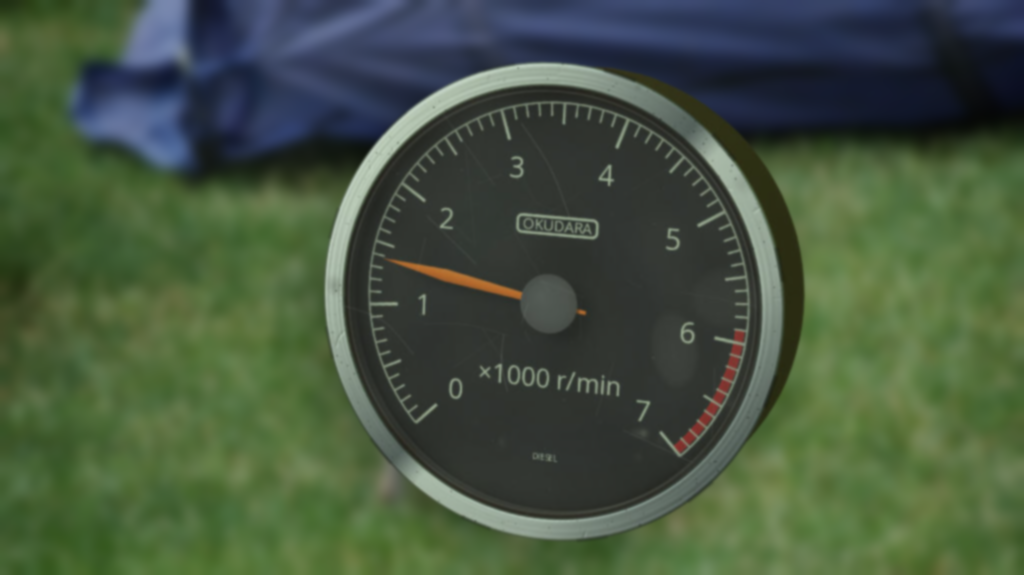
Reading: 1400 rpm
